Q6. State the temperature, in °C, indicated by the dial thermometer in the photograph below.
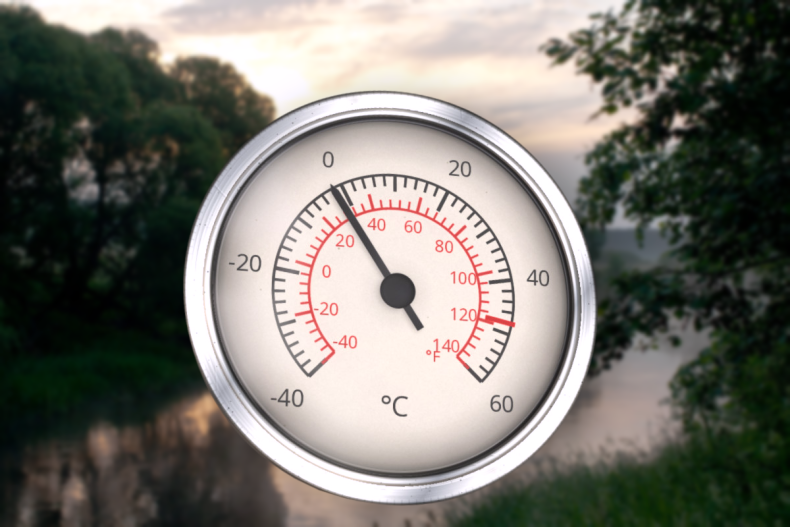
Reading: -2 °C
